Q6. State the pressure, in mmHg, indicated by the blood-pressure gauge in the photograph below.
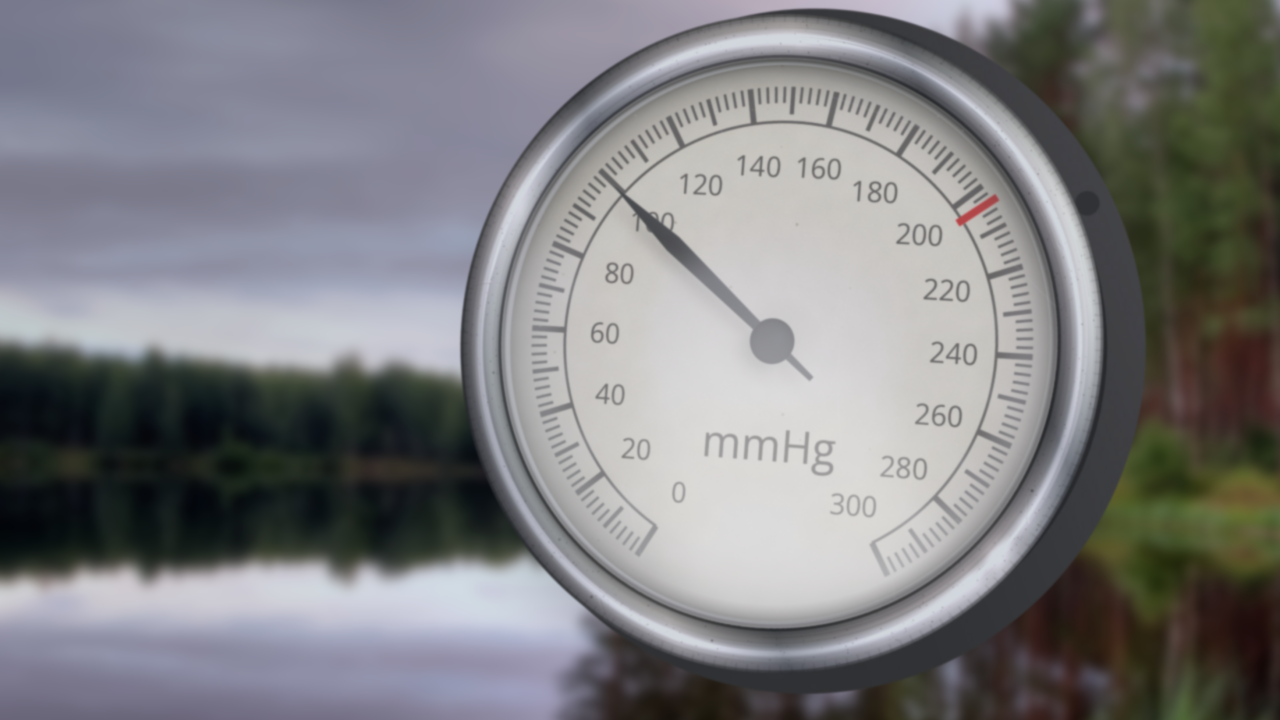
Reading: 100 mmHg
